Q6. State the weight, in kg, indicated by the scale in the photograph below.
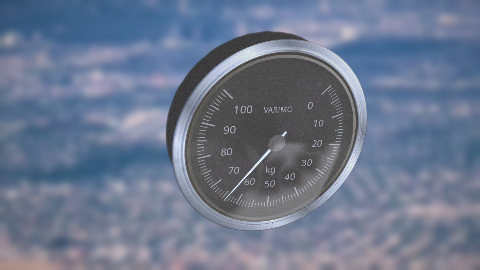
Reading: 65 kg
